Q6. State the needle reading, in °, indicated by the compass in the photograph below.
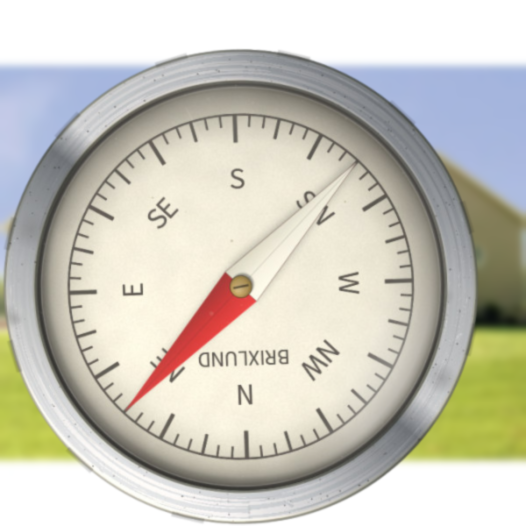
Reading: 45 °
